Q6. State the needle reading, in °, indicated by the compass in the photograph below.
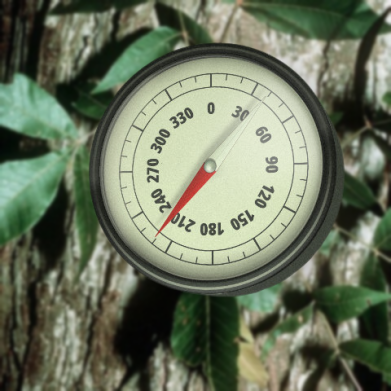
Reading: 220 °
